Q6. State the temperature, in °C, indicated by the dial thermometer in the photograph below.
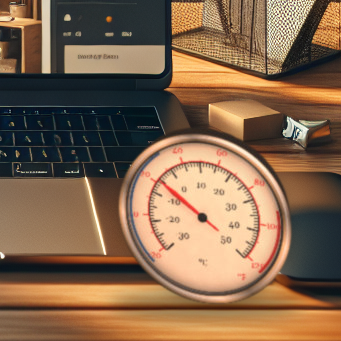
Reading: -5 °C
